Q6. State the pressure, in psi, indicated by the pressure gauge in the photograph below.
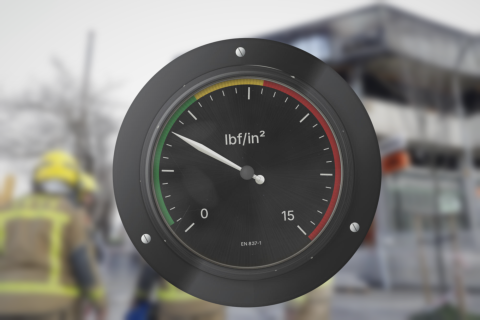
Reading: 4 psi
